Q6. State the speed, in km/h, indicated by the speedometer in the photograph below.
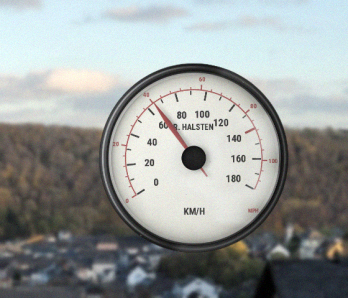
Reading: 65 km/h
